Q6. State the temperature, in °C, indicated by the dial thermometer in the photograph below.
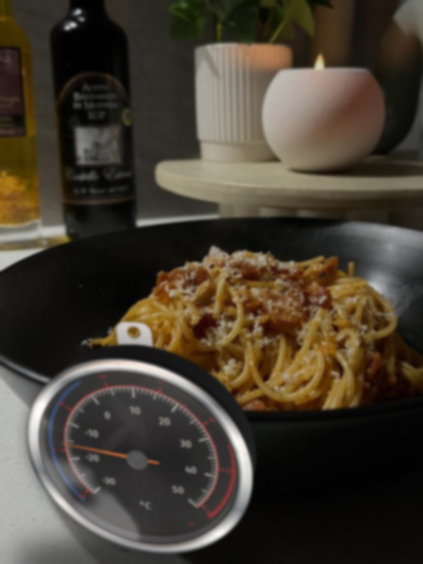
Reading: -15 °C
